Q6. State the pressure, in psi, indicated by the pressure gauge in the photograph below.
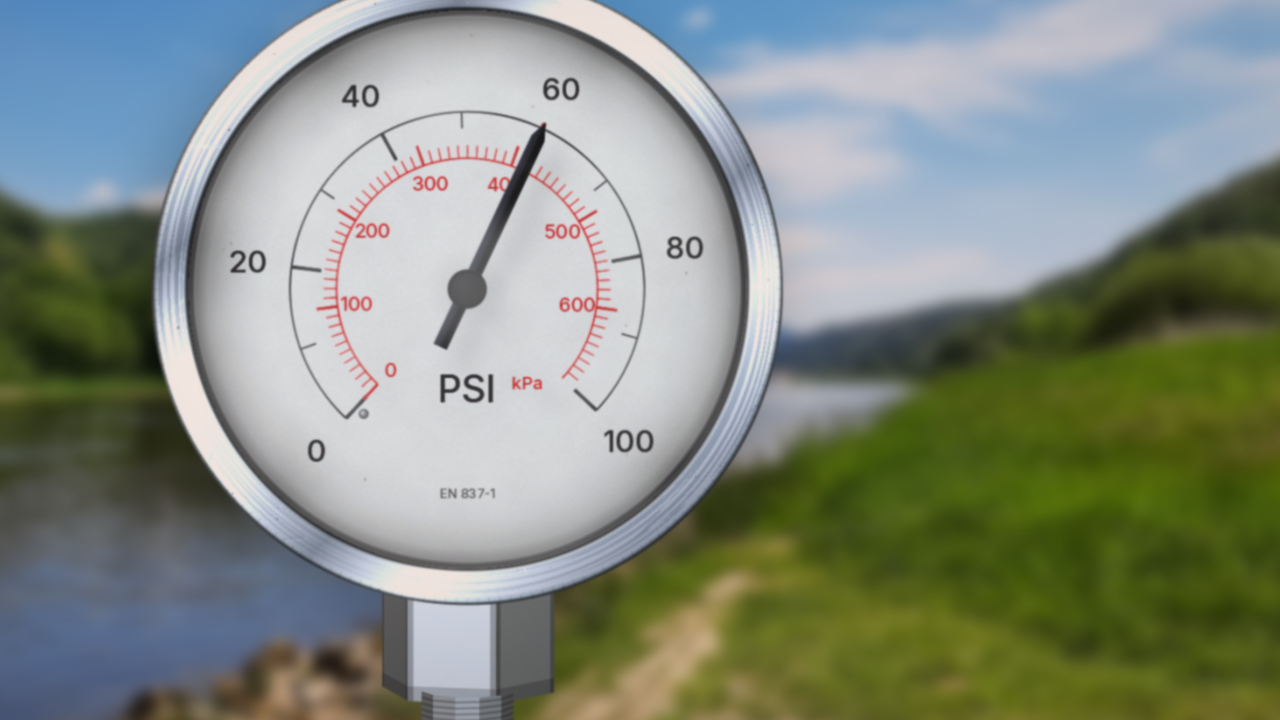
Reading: 60 psi
